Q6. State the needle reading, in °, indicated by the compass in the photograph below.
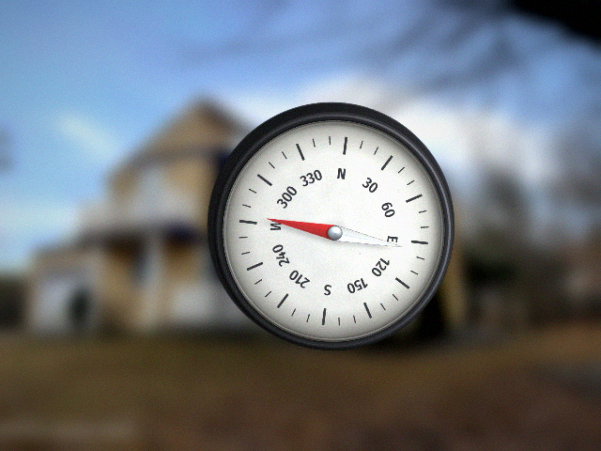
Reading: 275 °
